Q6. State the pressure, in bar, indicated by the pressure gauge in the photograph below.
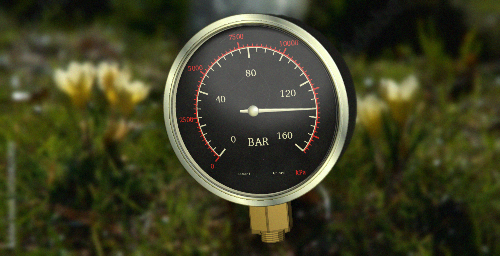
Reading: 135 bar
